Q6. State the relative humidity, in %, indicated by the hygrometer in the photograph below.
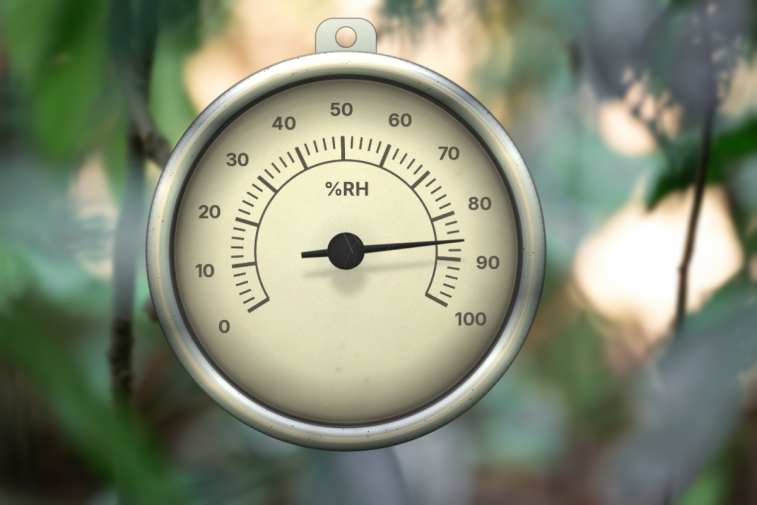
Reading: 86 %
